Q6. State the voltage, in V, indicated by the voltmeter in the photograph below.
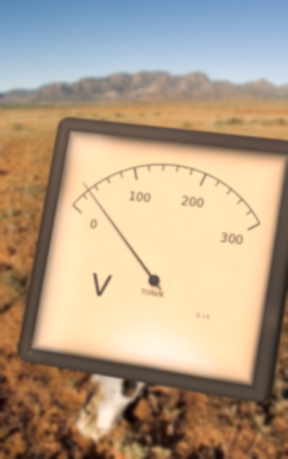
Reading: 30 V
